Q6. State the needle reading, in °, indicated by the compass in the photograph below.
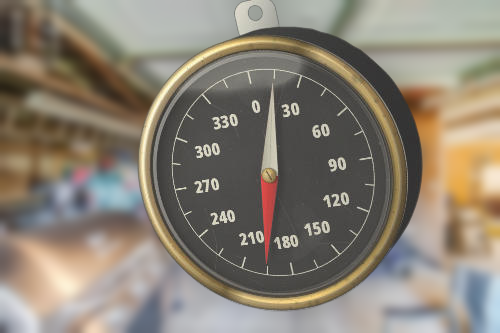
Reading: 195 °
